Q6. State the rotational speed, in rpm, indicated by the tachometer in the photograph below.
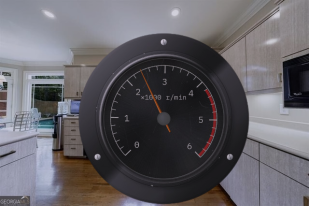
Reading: 2400 rpm
